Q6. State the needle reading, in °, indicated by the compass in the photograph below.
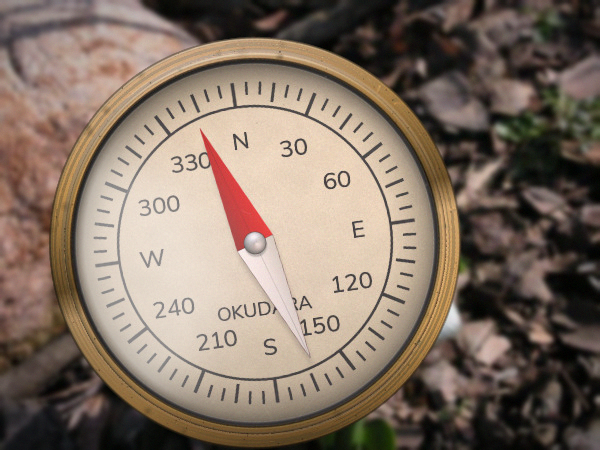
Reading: 342.5 °
